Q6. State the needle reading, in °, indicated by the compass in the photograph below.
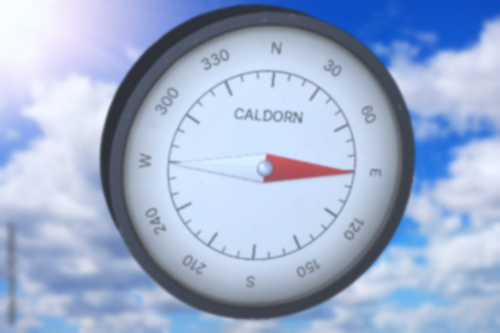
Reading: 90 °
